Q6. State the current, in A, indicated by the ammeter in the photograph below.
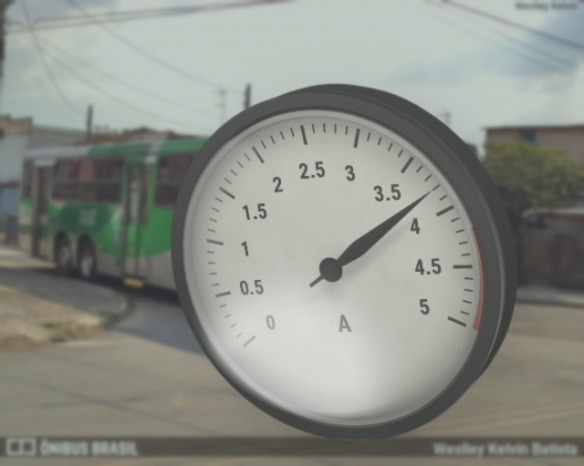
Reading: 3.8 A
